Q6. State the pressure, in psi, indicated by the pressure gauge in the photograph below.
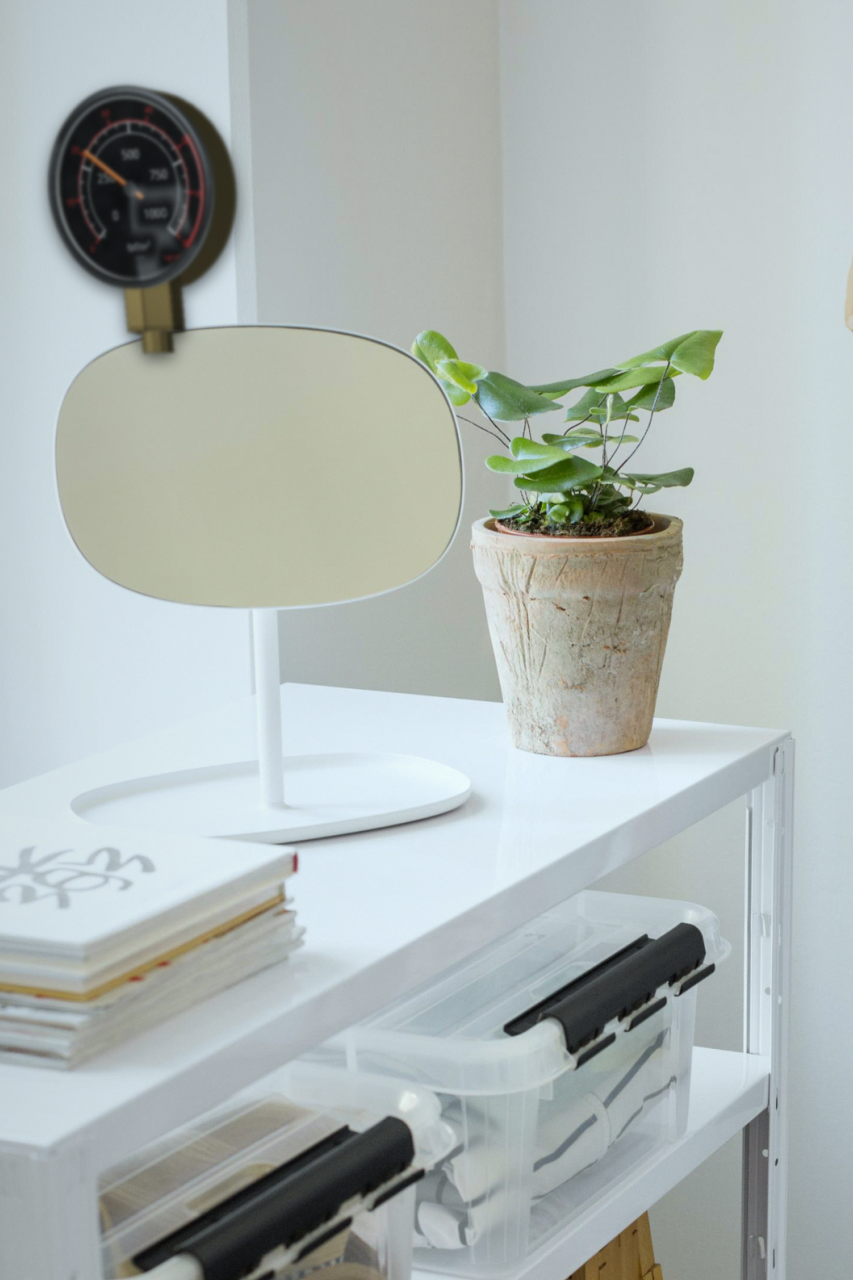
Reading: 300 psi
